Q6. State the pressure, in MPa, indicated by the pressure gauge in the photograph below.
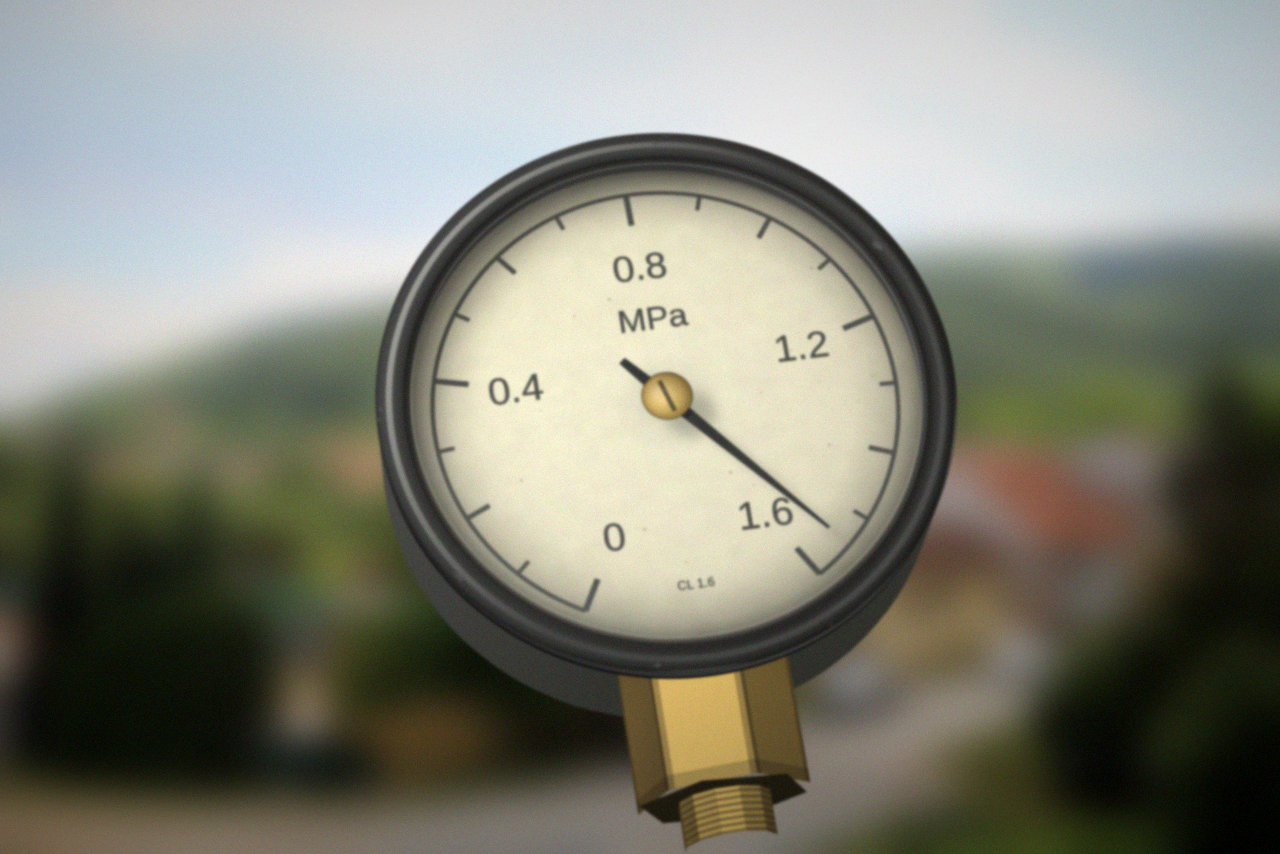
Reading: 1.55 MPa
